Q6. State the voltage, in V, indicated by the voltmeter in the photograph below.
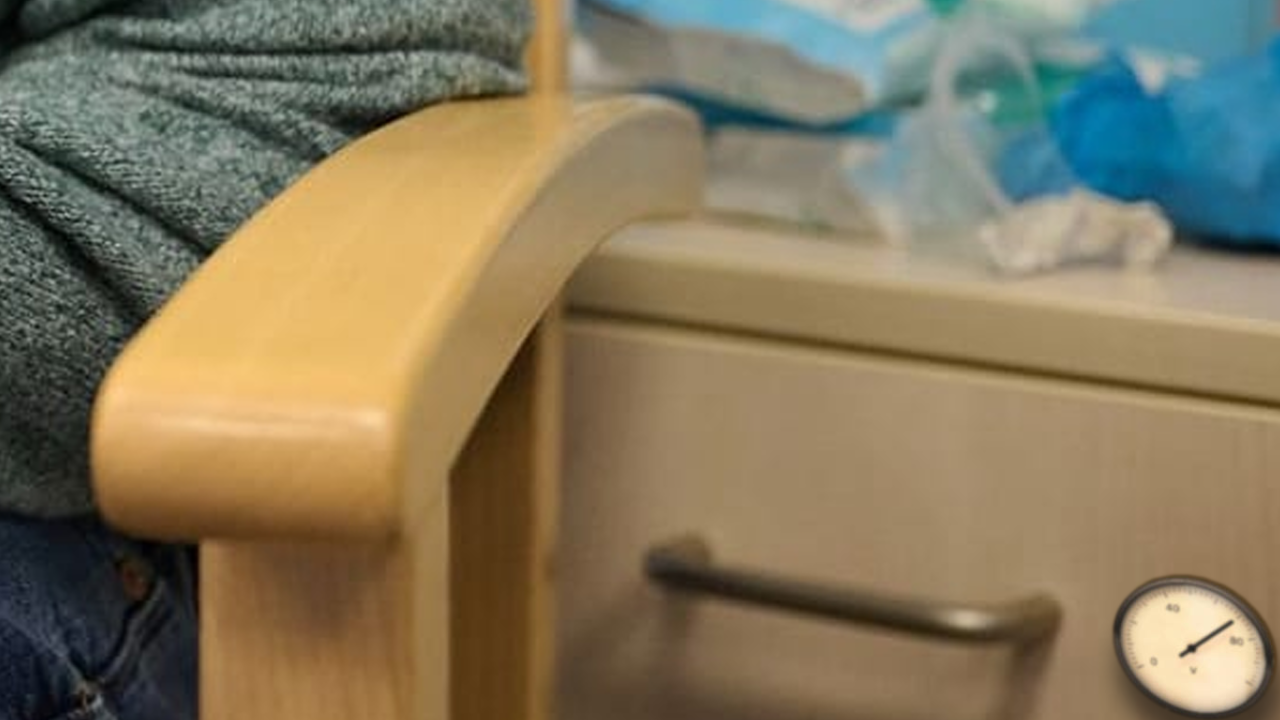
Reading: 70 V
